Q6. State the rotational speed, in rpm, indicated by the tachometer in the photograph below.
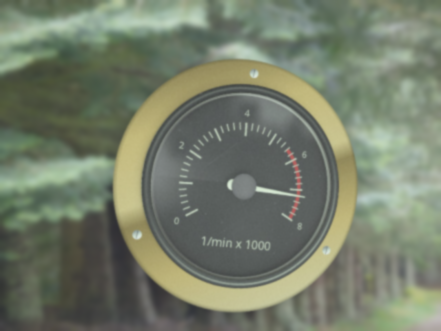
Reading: 7200 rpm
